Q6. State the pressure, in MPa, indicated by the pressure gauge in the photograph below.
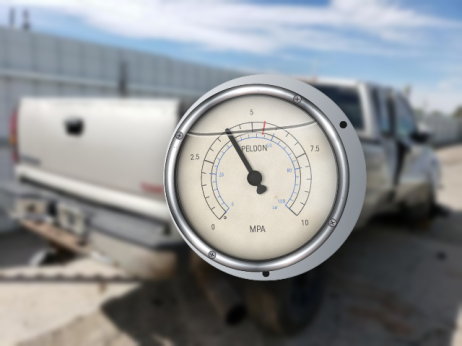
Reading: 4 MPa
